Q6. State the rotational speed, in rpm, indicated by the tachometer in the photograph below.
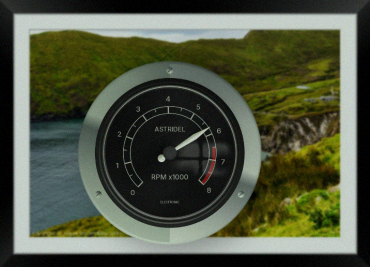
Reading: 5750 rpm
